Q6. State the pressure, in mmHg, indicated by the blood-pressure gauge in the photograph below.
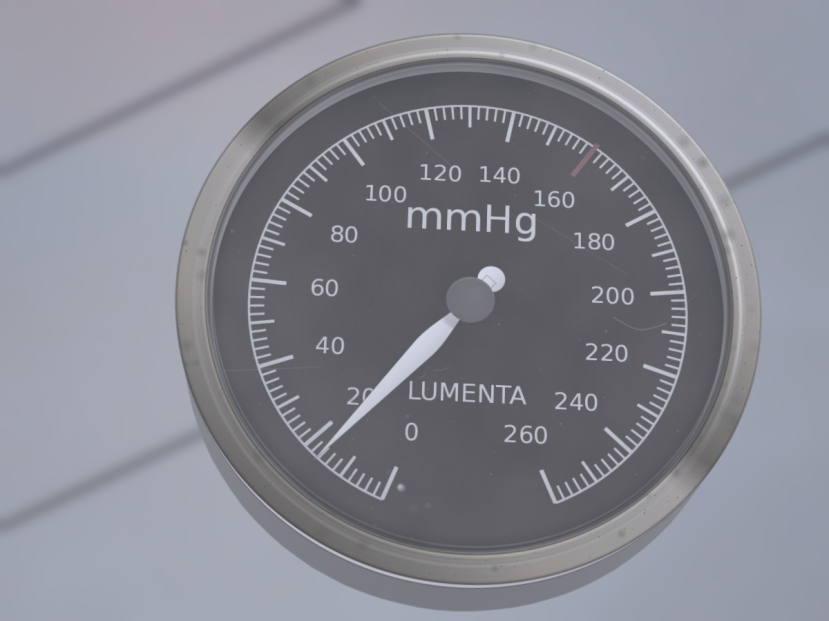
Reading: 16 mmHg
